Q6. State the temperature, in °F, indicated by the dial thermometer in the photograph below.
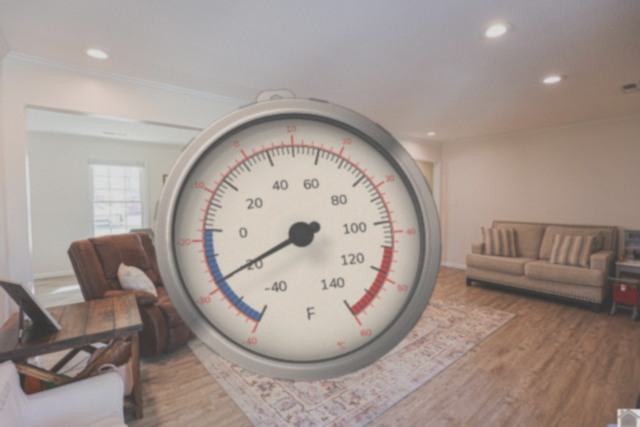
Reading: -20 °F
